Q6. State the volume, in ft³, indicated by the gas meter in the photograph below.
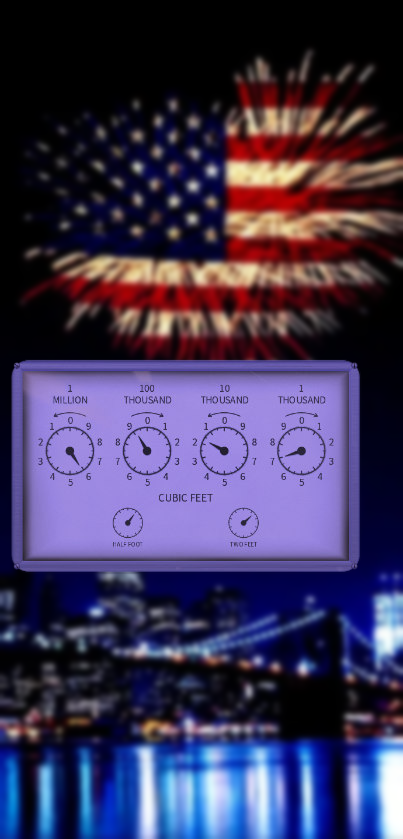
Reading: 591700 ft³
